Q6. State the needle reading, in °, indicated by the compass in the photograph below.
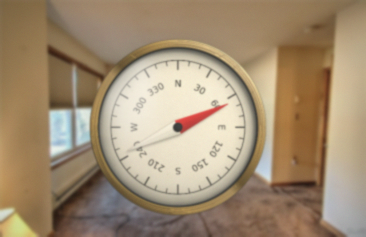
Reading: 65 °
